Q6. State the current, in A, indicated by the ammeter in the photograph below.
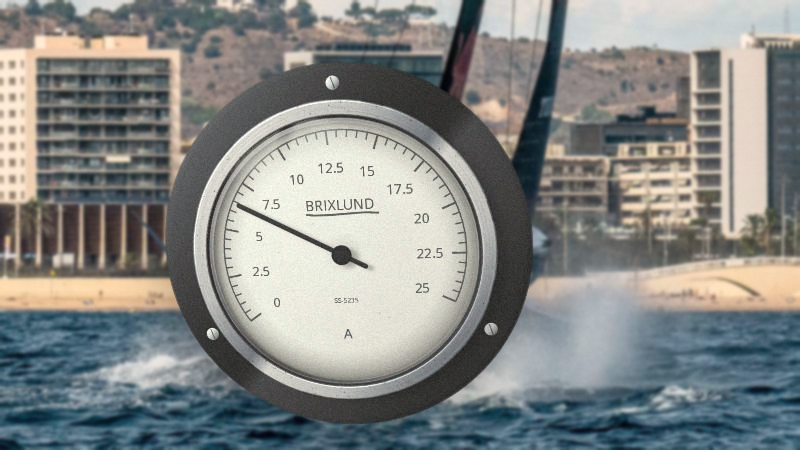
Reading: 6.5 A
